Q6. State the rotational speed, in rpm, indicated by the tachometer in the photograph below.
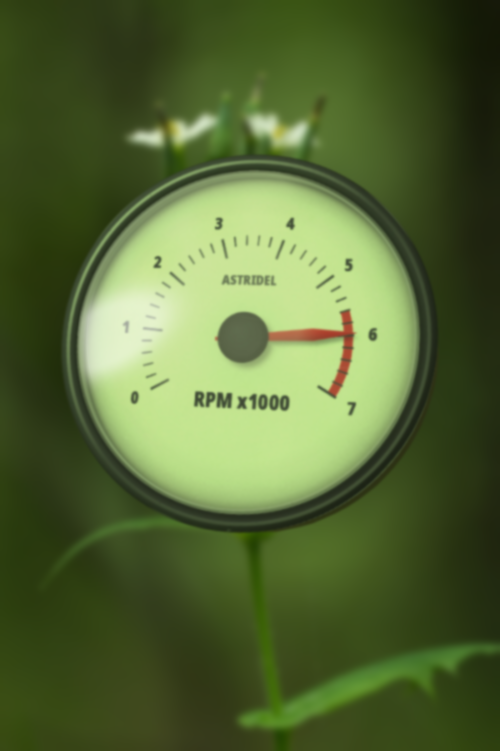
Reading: 6000 rpm
